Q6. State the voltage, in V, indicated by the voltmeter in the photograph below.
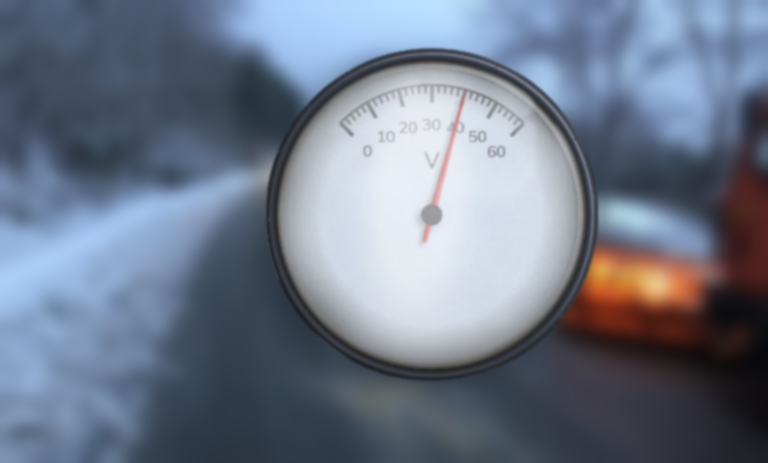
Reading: 40 V
